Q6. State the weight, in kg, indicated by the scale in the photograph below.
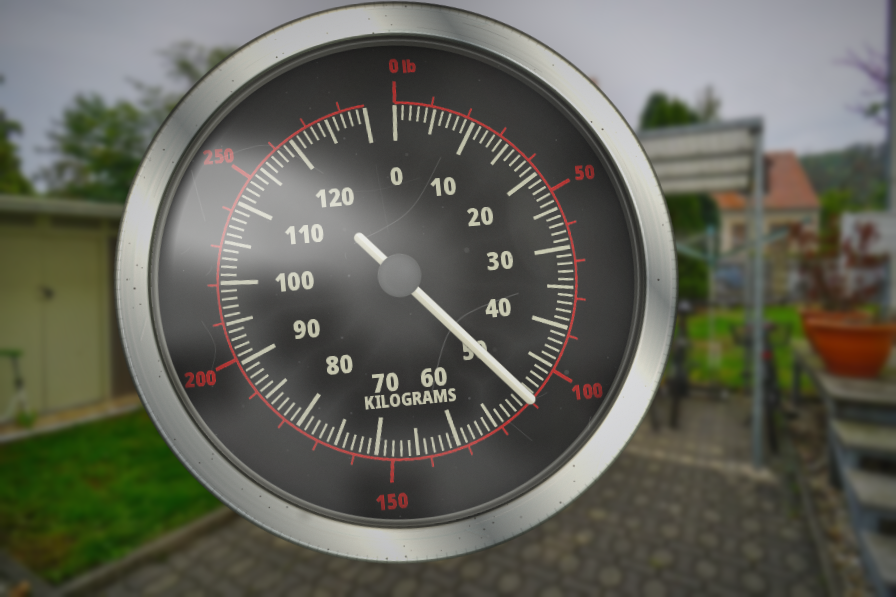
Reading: 50 kg
